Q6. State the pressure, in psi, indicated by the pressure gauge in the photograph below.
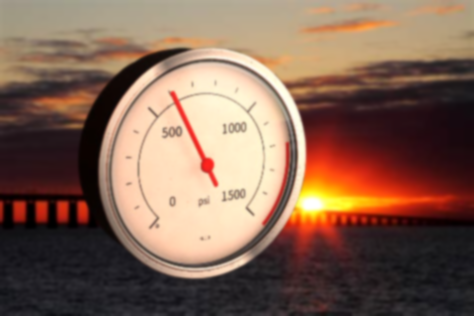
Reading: 600 psi
